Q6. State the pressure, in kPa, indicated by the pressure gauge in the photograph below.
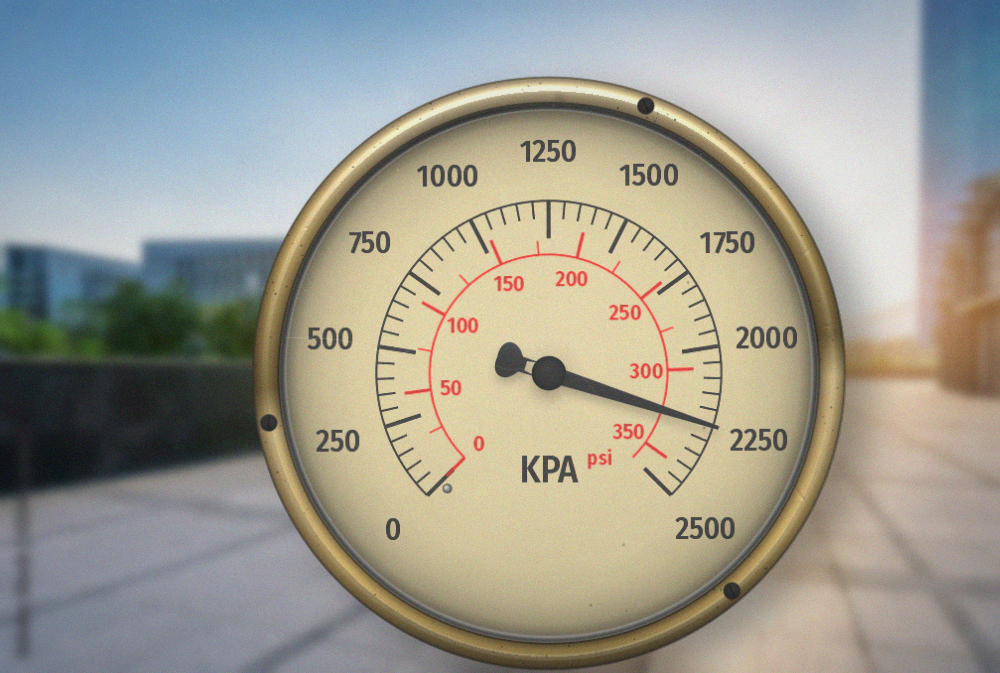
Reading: 2250 kPa
